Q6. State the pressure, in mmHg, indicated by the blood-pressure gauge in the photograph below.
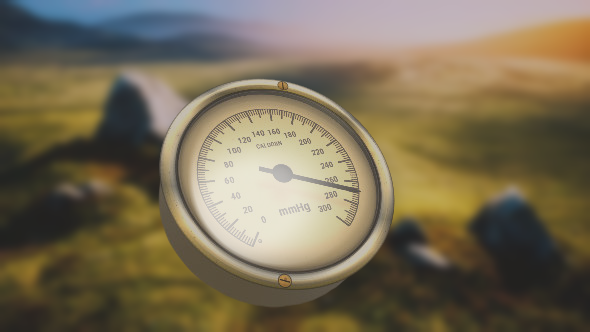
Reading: 270 mmHg
